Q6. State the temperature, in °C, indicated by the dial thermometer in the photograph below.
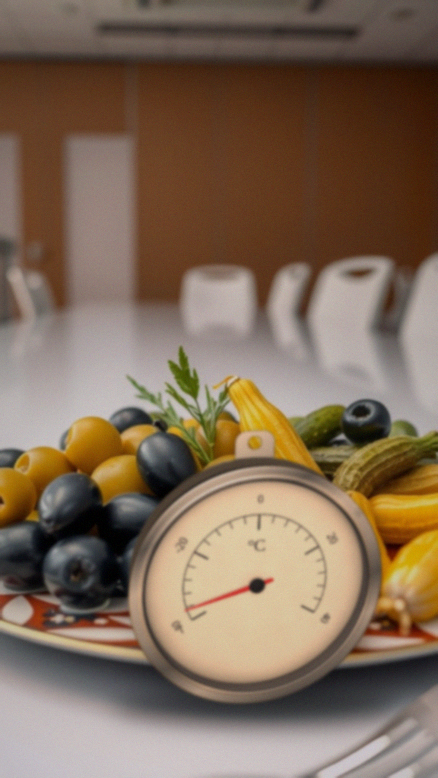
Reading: -36 °C
